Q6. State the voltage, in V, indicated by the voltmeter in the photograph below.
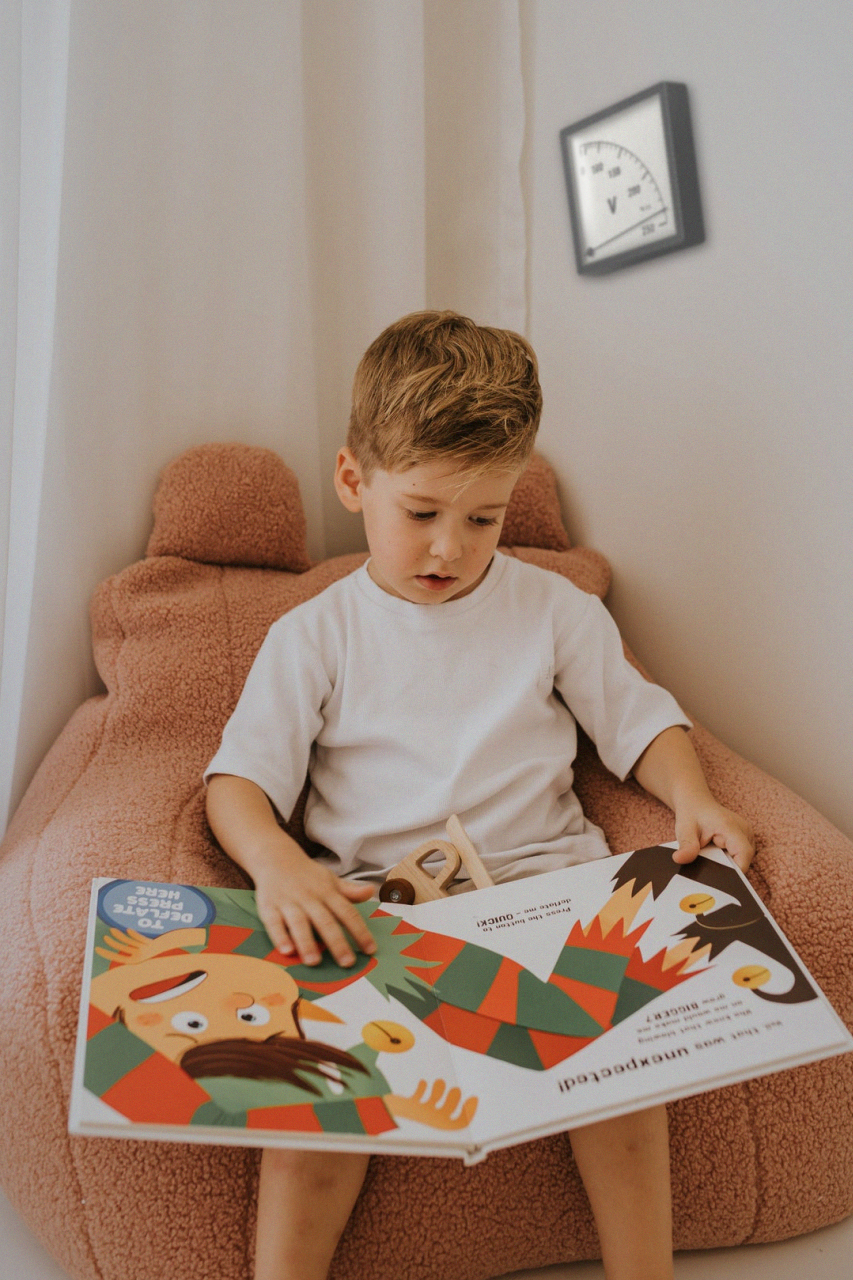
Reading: 240 V
